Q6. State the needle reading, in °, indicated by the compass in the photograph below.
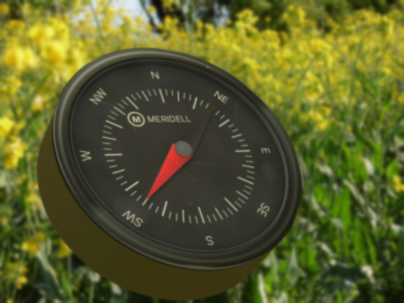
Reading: 225 °
